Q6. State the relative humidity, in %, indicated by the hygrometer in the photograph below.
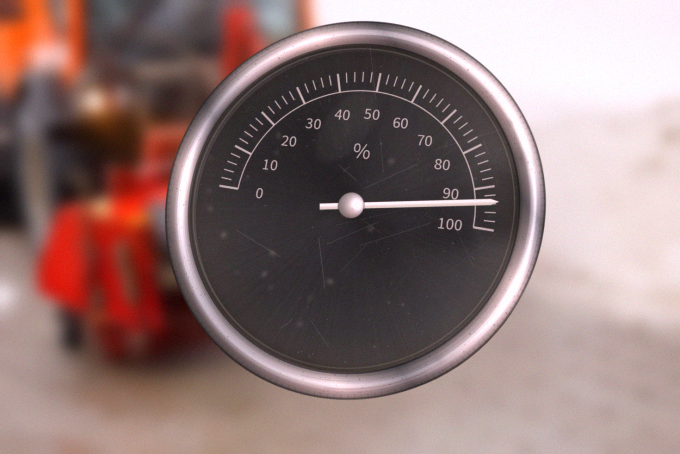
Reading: 94 %
